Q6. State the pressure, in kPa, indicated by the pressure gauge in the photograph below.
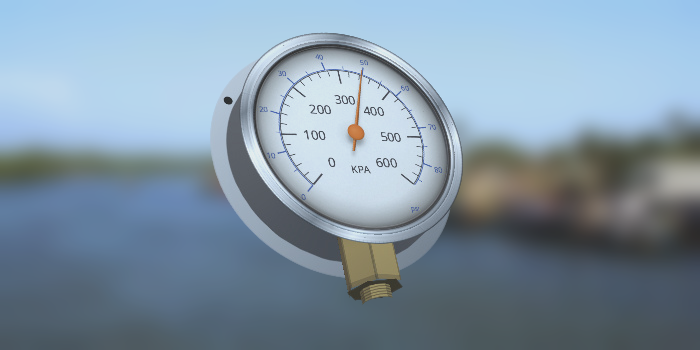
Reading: 340 kPa
